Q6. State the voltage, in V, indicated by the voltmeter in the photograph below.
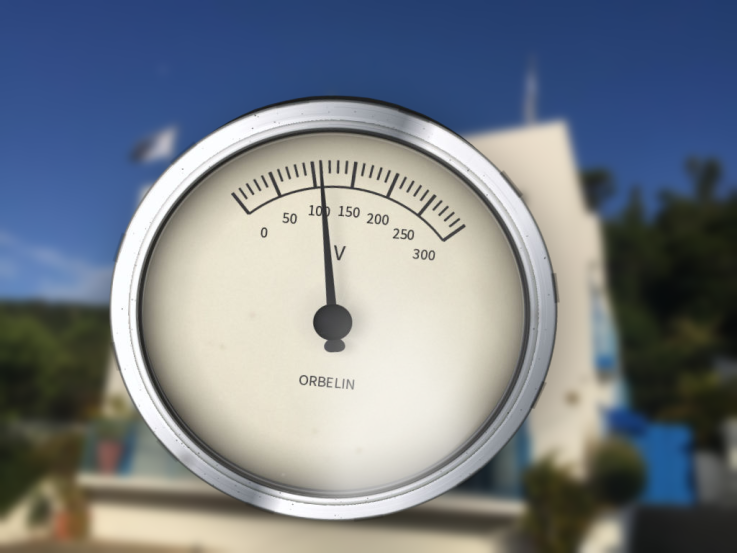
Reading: 110 V
